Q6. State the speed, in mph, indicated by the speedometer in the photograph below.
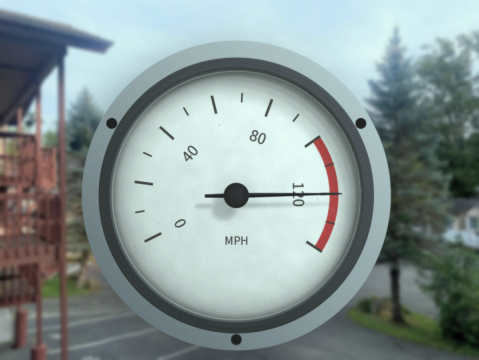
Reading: 120 mph
